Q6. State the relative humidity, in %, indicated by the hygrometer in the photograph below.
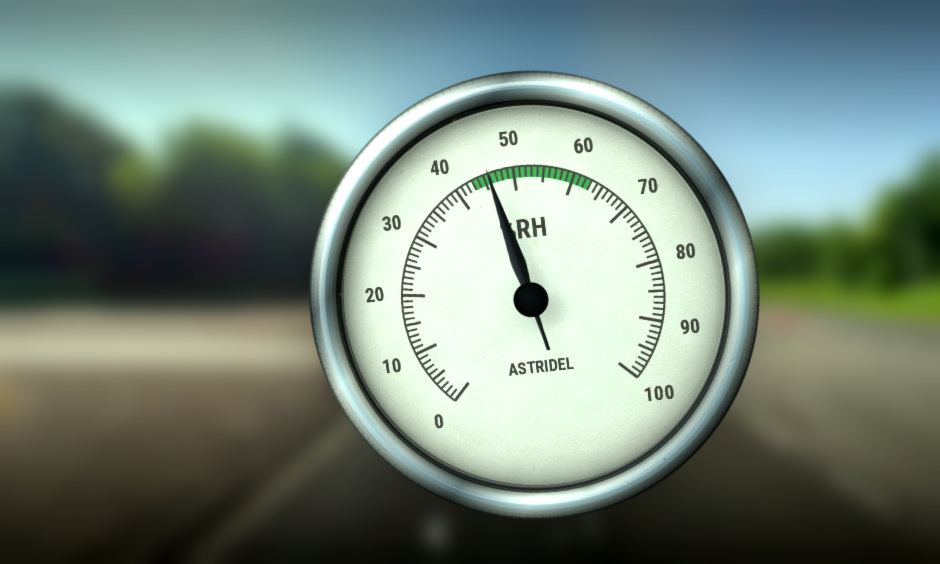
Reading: 46 %
